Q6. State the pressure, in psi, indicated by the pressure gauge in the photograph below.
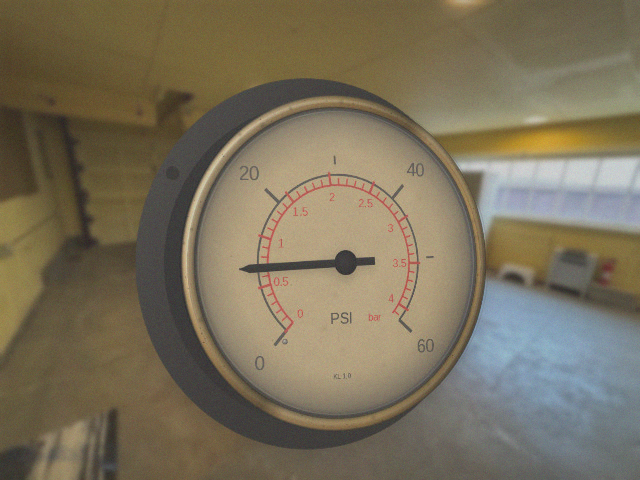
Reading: 10 psi
